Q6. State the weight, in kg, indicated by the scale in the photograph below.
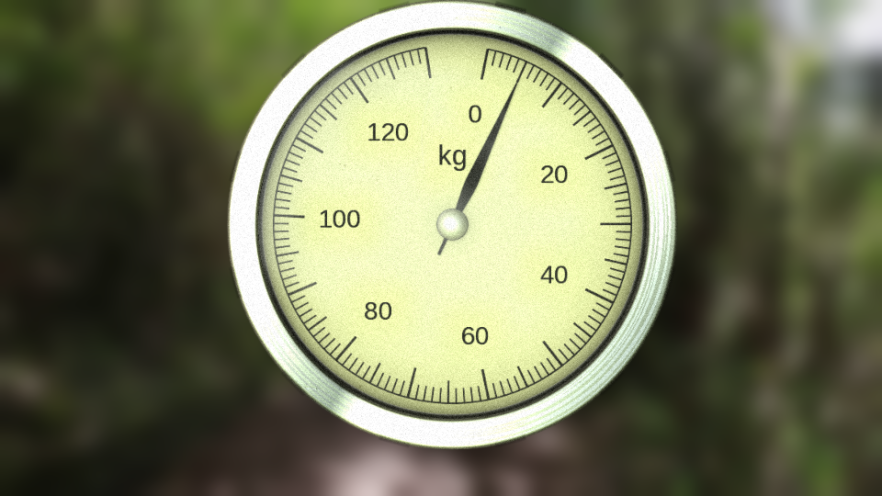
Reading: 5 kg
